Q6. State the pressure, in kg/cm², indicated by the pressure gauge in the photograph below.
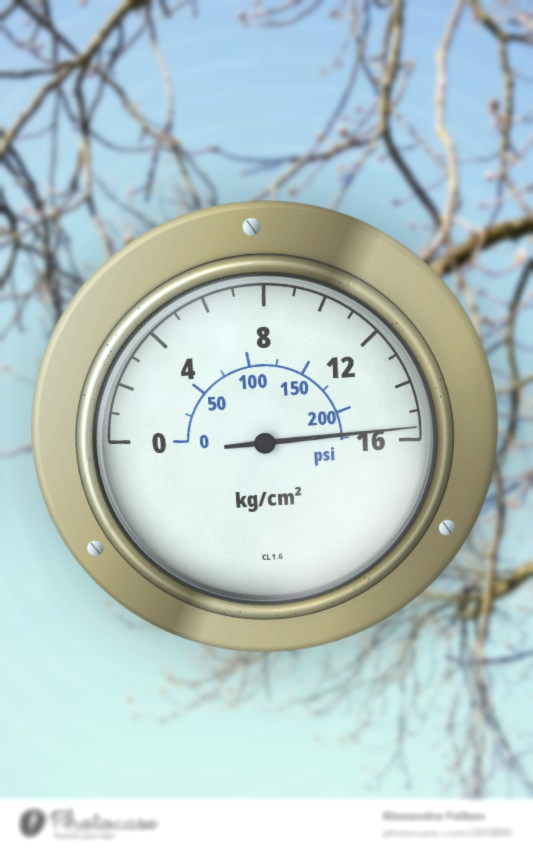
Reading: 15.5 kg/cm²
